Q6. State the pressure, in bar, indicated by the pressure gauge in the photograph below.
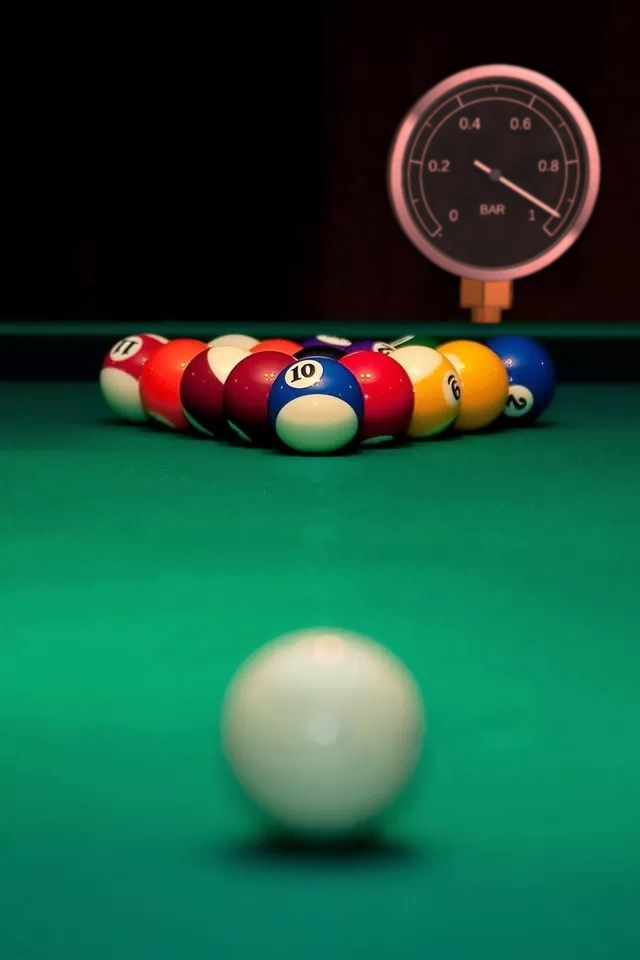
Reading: 0.95 bar
